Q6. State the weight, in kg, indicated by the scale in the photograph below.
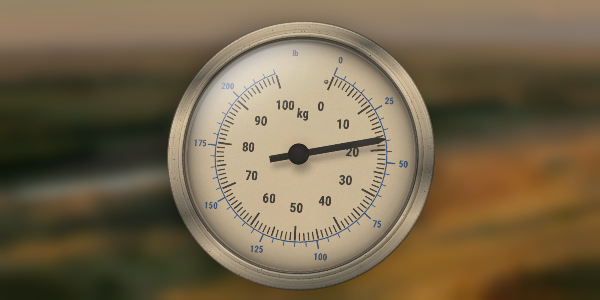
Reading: 18 kg
